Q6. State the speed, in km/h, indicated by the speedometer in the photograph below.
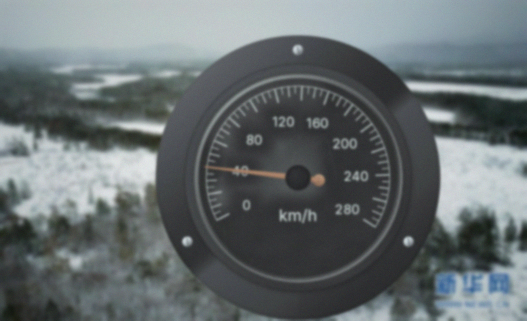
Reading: 40 km/h
